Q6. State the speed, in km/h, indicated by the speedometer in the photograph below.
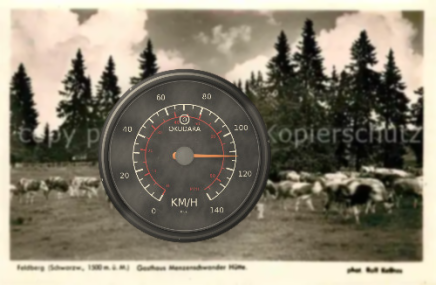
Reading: 112.5 km/h
